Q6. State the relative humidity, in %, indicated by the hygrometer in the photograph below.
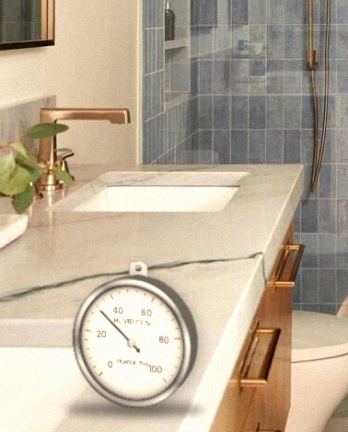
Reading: 32 %
